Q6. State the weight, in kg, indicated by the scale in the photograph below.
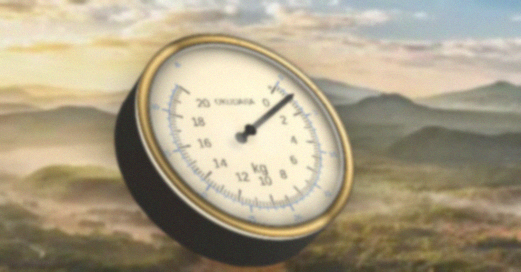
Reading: 1 kg
